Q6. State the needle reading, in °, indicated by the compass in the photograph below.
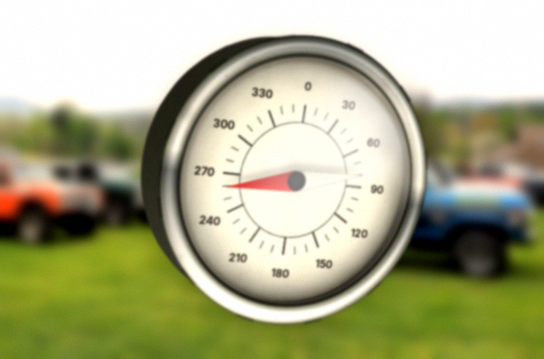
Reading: 260 °
